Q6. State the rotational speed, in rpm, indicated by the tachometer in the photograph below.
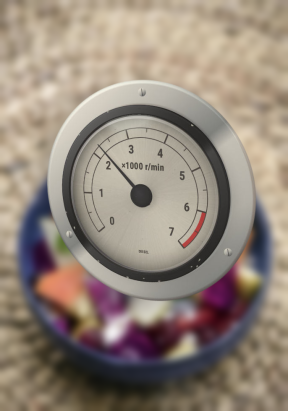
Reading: 2250 rpm
